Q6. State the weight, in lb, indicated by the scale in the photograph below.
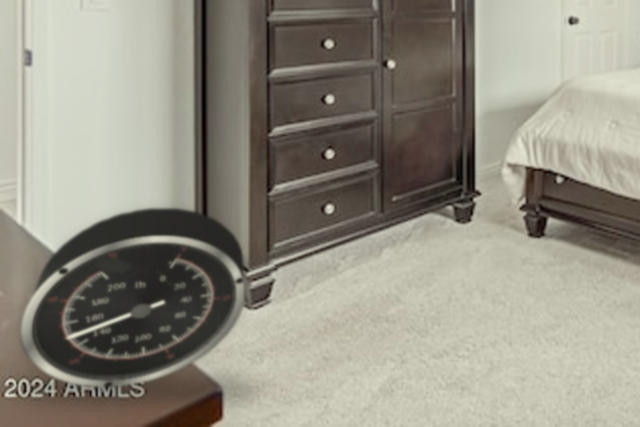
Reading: 150 lb
